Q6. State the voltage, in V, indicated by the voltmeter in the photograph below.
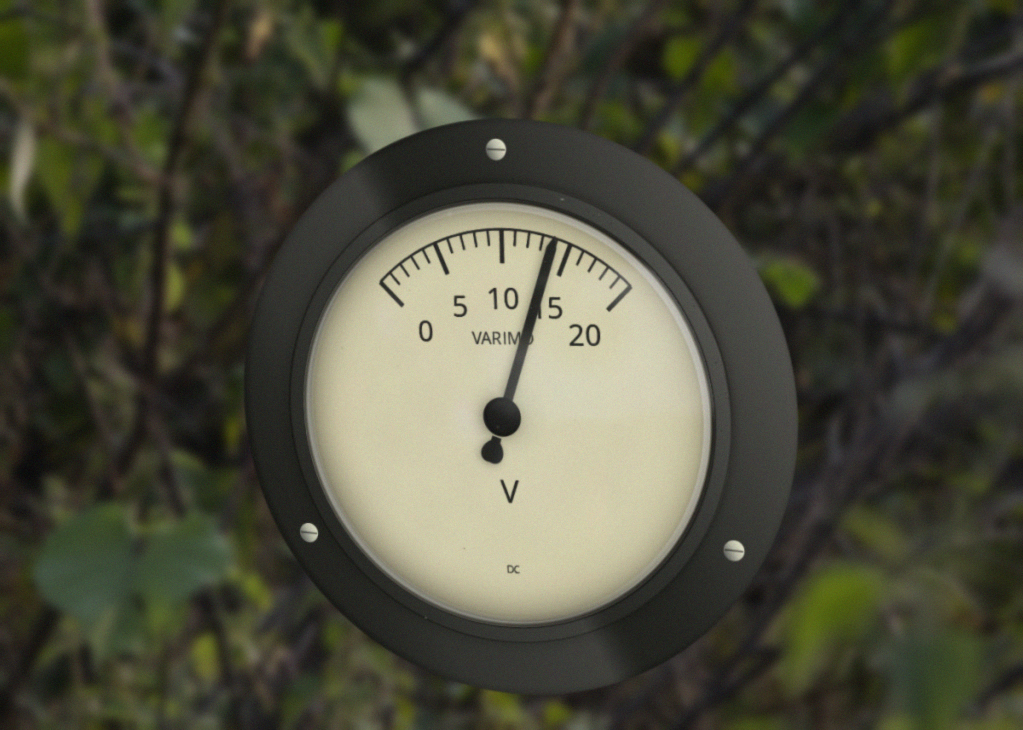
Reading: 14 V
